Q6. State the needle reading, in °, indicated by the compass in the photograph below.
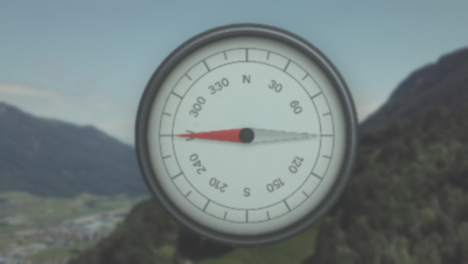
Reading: 270 °
